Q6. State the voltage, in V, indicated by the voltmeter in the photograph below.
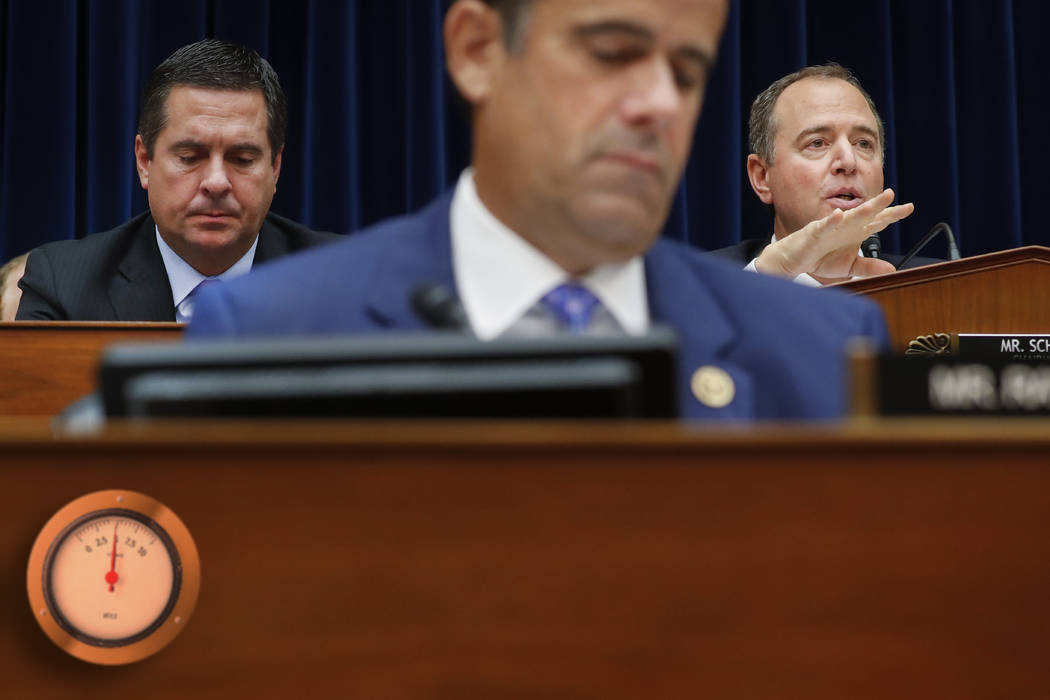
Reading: 5 V
